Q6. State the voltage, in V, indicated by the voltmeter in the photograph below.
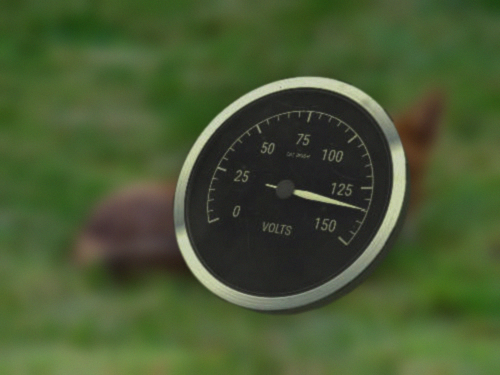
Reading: 135 V
